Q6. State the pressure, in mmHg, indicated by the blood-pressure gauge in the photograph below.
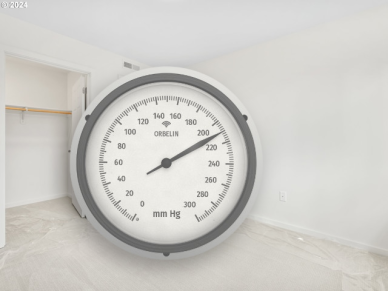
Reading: 210 mmHg
